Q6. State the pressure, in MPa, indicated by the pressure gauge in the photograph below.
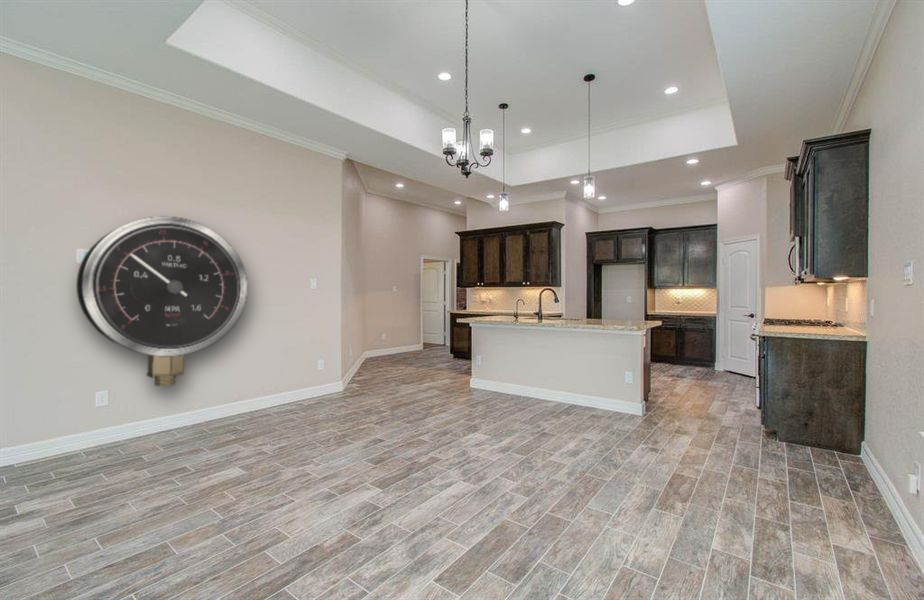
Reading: 0.5 MPa
